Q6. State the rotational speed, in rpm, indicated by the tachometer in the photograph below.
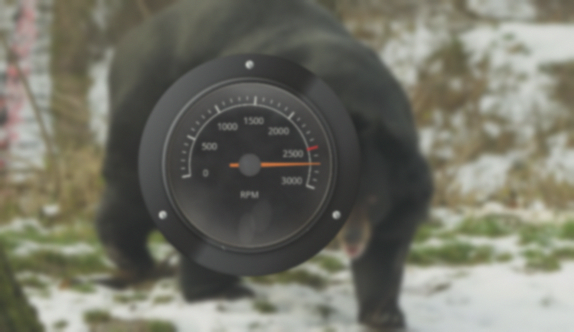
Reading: 2700 rpm
